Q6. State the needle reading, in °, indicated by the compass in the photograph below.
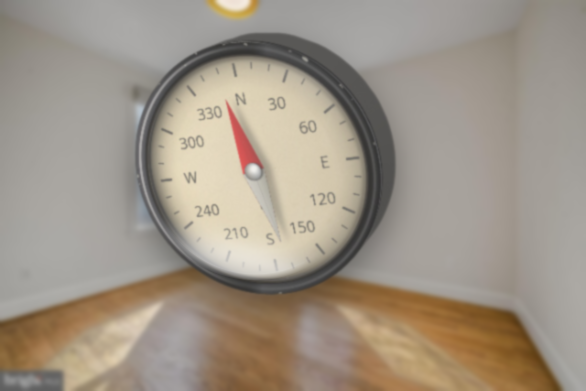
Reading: 350 °
